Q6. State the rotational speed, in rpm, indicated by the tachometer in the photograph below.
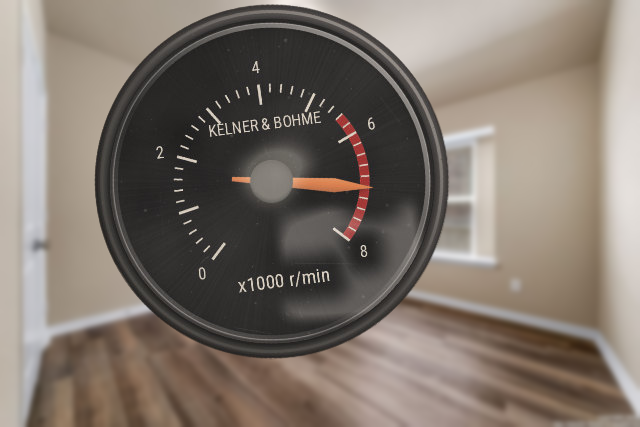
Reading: 7000 rpm
